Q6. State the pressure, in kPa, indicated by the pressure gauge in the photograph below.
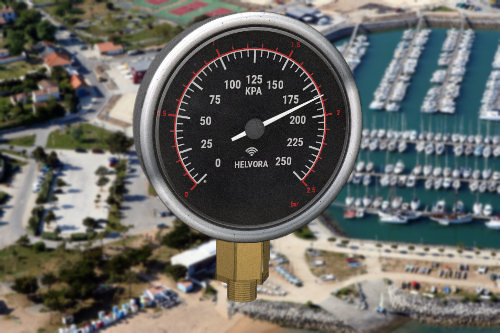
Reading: 185 kPa
